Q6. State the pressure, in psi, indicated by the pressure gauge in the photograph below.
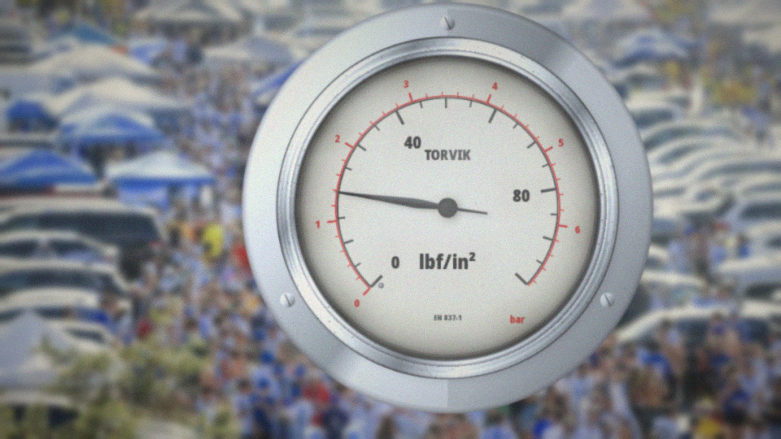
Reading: 20 psi
